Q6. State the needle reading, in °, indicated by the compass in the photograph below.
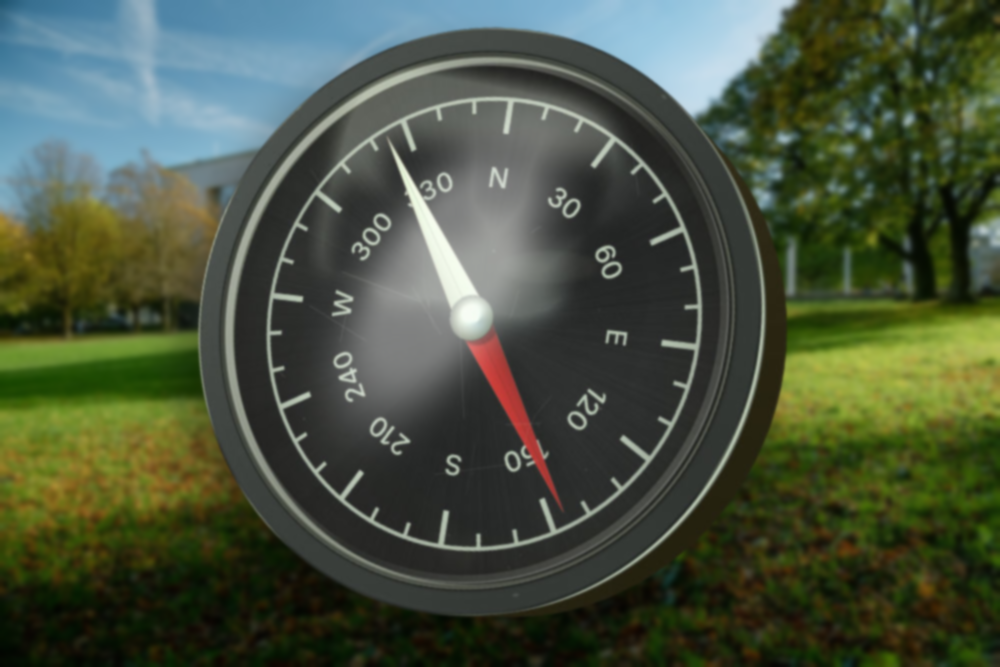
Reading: 145 °
